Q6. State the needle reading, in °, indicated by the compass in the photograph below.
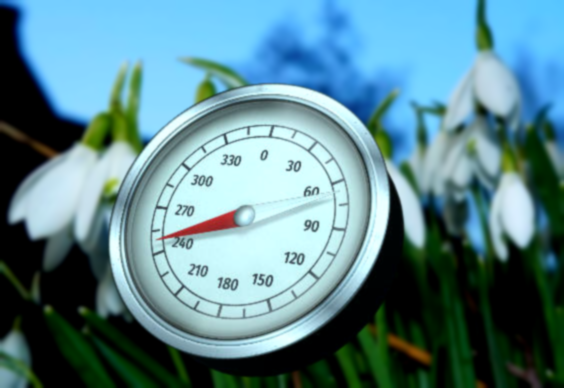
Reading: 247.5 °
